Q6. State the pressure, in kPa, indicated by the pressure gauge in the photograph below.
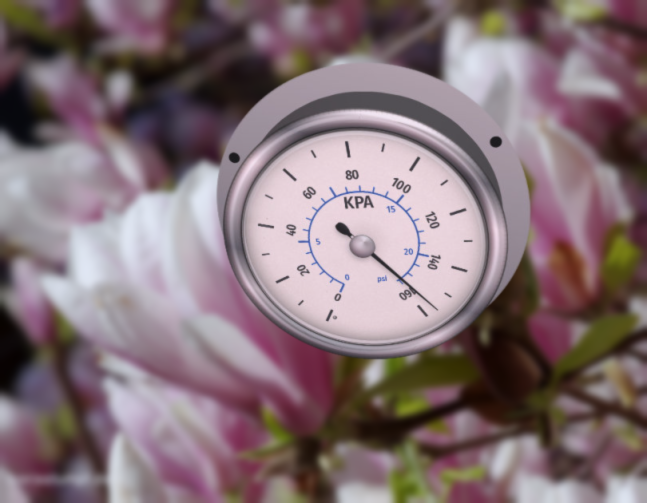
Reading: 155 kPa
